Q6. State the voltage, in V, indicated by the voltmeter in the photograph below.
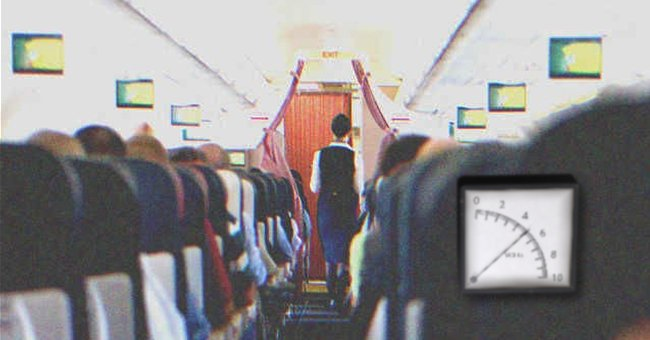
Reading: 5 V
